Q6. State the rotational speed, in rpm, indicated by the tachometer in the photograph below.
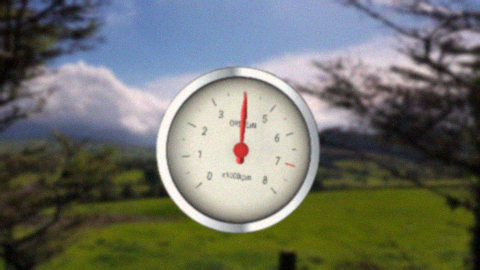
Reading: 4000 rpm
